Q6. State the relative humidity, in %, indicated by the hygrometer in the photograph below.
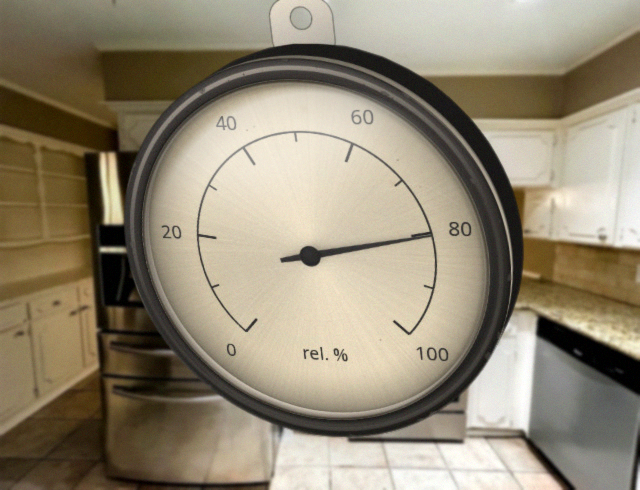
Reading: 80 %
